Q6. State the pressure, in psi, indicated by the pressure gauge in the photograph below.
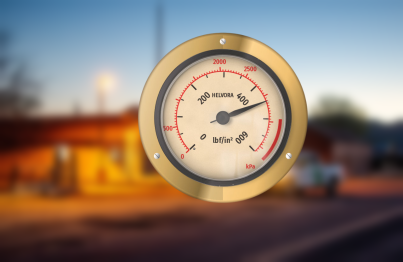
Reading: 450 psi
